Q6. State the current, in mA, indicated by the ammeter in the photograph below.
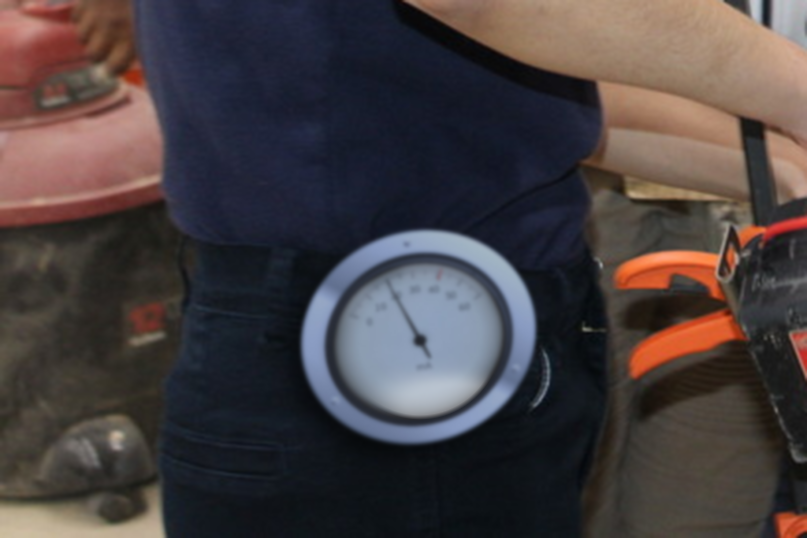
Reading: 20 mA
